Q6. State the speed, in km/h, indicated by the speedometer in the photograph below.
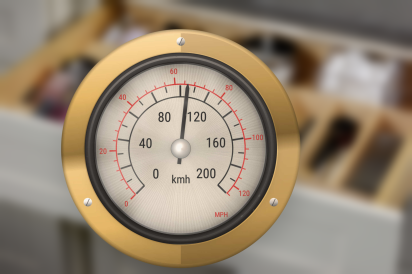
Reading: 105 km/h
